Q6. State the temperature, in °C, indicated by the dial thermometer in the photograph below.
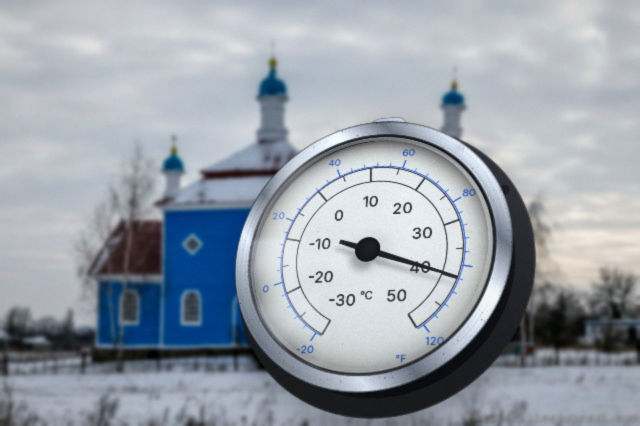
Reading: 40 °C
